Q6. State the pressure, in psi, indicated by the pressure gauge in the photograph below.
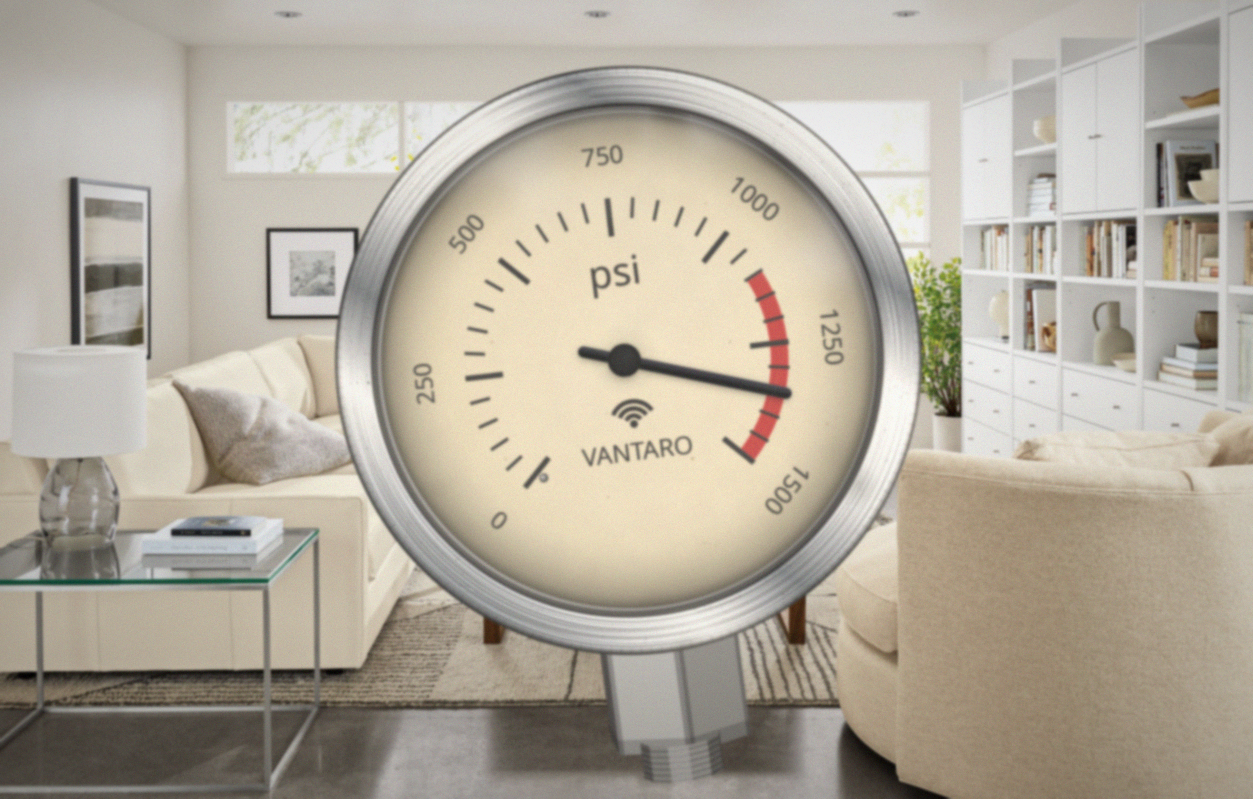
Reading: 1350 psi
